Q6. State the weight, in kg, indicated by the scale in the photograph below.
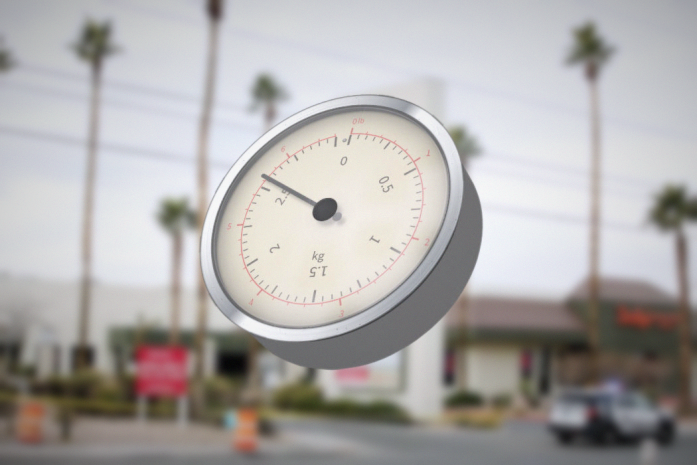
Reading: 2.55 kg
